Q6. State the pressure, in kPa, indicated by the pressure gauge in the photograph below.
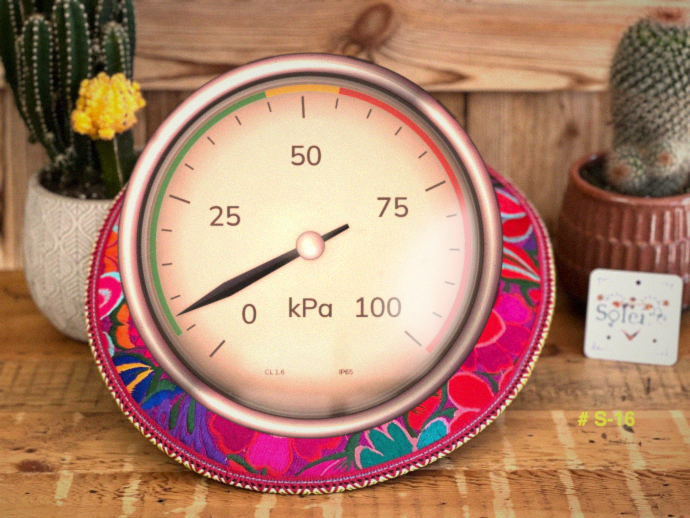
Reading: 7.5 kPa
